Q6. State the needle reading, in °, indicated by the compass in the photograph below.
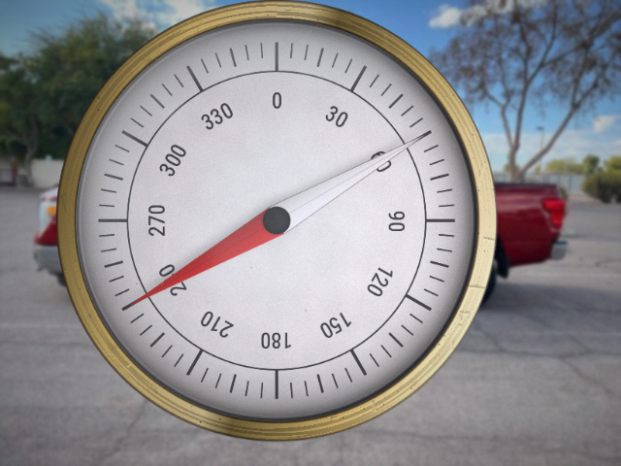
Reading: 240 °
